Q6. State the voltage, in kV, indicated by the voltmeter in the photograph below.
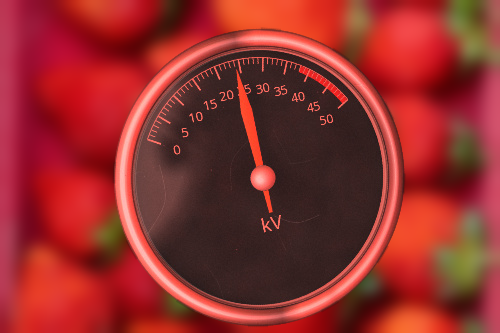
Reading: 24 kV
